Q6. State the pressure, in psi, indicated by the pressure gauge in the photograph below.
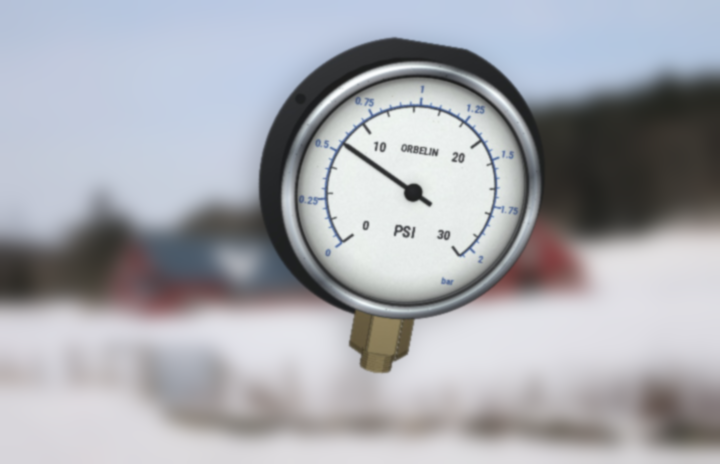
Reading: 8 psi
